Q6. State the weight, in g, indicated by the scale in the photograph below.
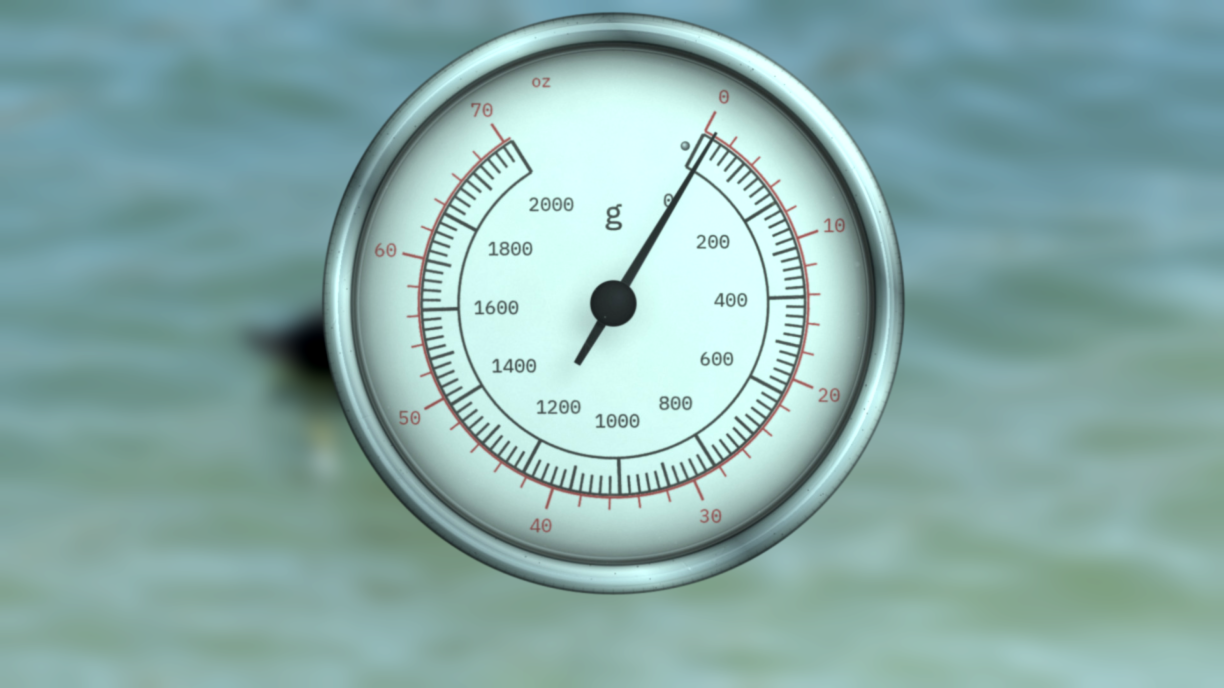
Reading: 20 g
